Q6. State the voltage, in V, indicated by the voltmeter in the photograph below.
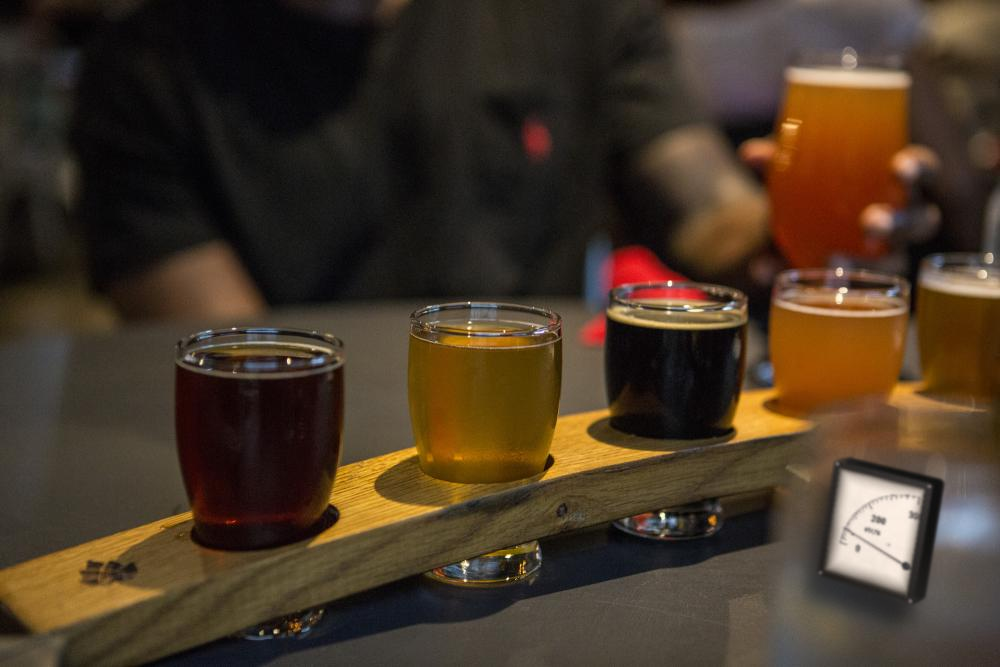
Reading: 100 V
